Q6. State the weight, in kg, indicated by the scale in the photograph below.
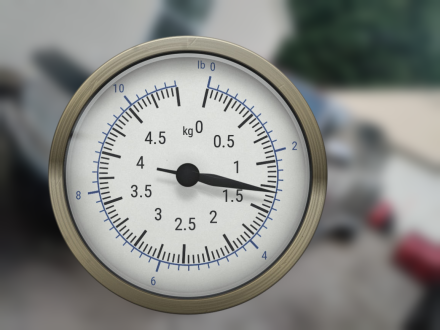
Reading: 1.3 kg
